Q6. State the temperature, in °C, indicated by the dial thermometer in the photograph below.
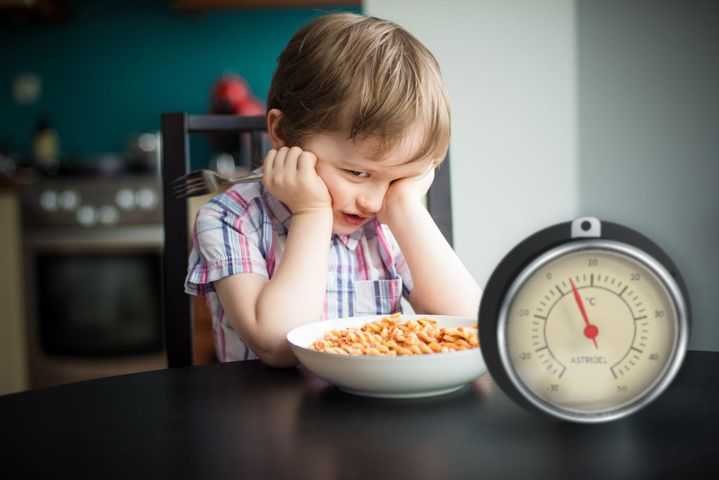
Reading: 4 °C
